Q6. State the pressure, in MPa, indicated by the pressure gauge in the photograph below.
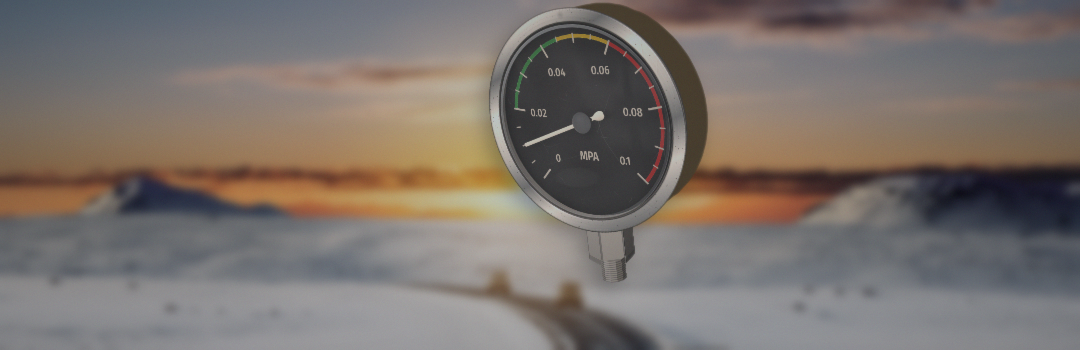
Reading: 0.01 MPa
